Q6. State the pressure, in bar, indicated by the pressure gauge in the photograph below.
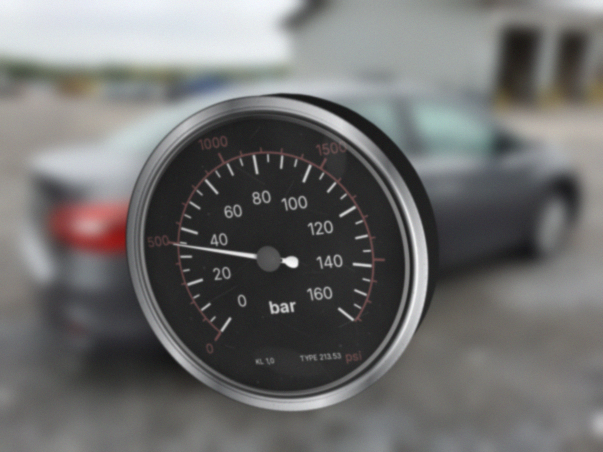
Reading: 35 bar
